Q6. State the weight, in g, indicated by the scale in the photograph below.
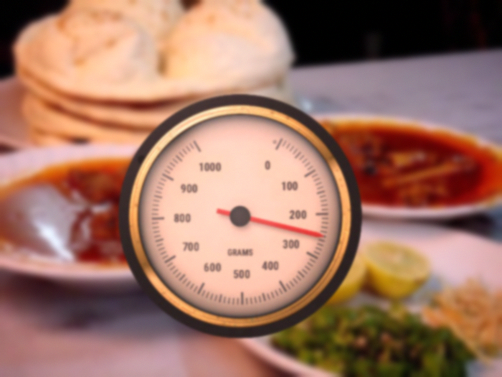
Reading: 250 g
